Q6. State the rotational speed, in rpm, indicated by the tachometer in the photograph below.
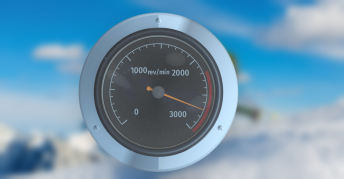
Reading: 2700 rpm
